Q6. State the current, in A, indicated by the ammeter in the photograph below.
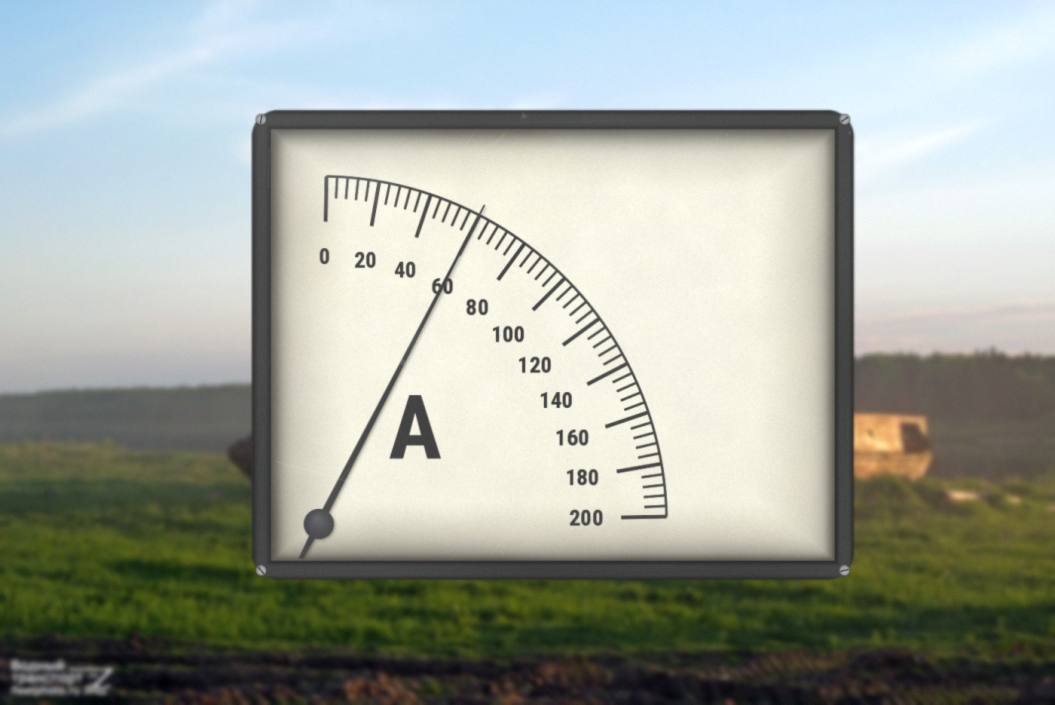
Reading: 60 A
